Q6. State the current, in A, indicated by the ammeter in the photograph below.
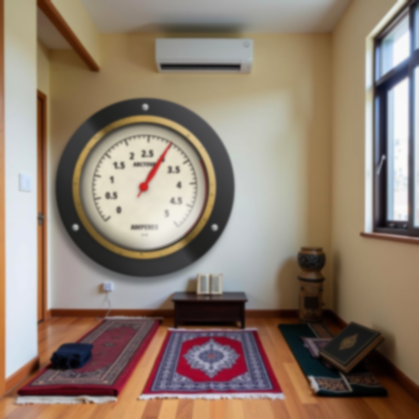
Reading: 3 A
